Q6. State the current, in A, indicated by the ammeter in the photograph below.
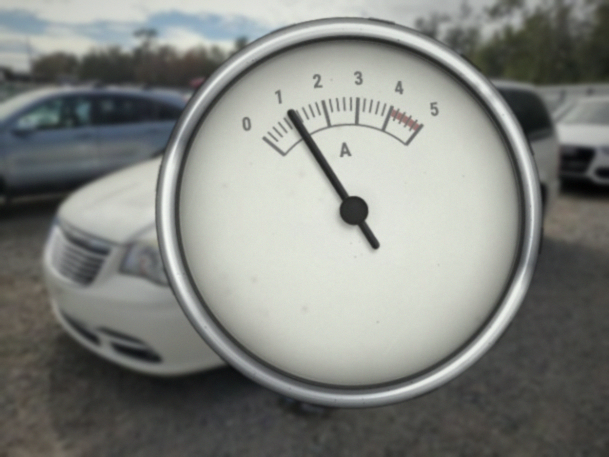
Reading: 1 A
